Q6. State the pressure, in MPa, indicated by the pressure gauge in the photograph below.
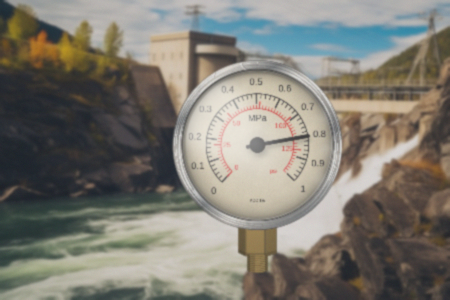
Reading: 0.8 MPa
